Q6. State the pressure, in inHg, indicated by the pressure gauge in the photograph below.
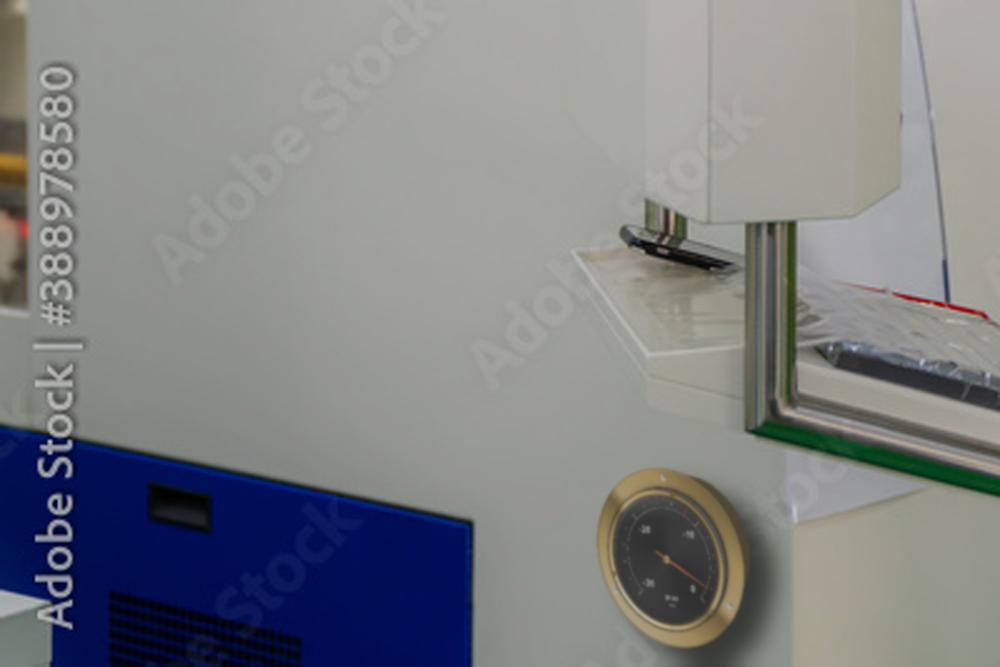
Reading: -2 inHg
